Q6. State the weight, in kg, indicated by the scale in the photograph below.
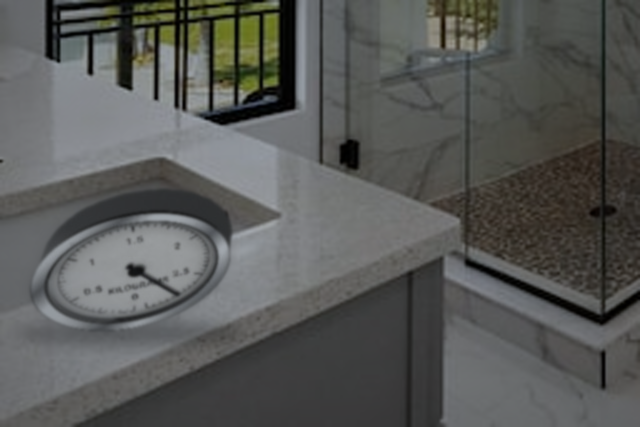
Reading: 2.75 kg
